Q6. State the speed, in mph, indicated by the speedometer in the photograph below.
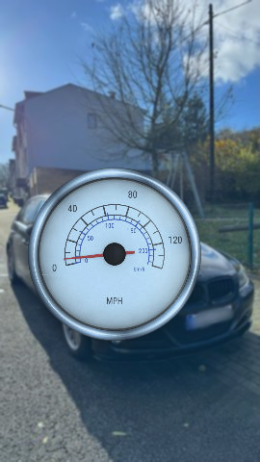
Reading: 5 mph
